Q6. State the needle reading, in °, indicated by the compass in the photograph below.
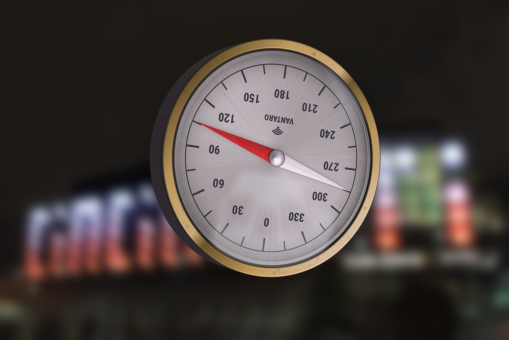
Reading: 105 °
